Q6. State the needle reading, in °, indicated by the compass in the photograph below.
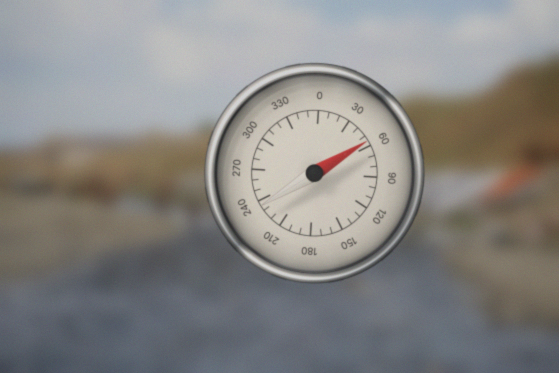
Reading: 55 °
